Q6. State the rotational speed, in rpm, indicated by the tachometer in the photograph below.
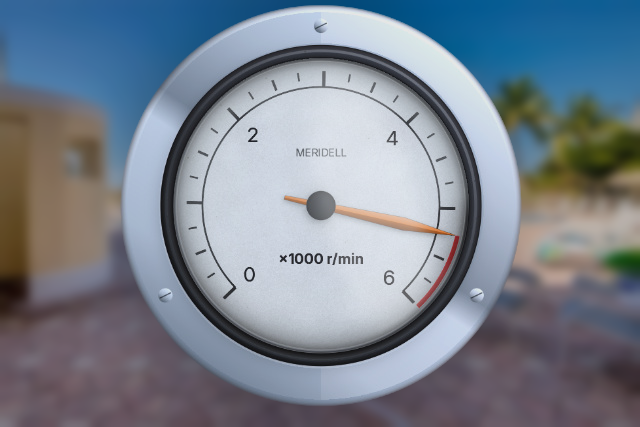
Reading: 5250 rpm
